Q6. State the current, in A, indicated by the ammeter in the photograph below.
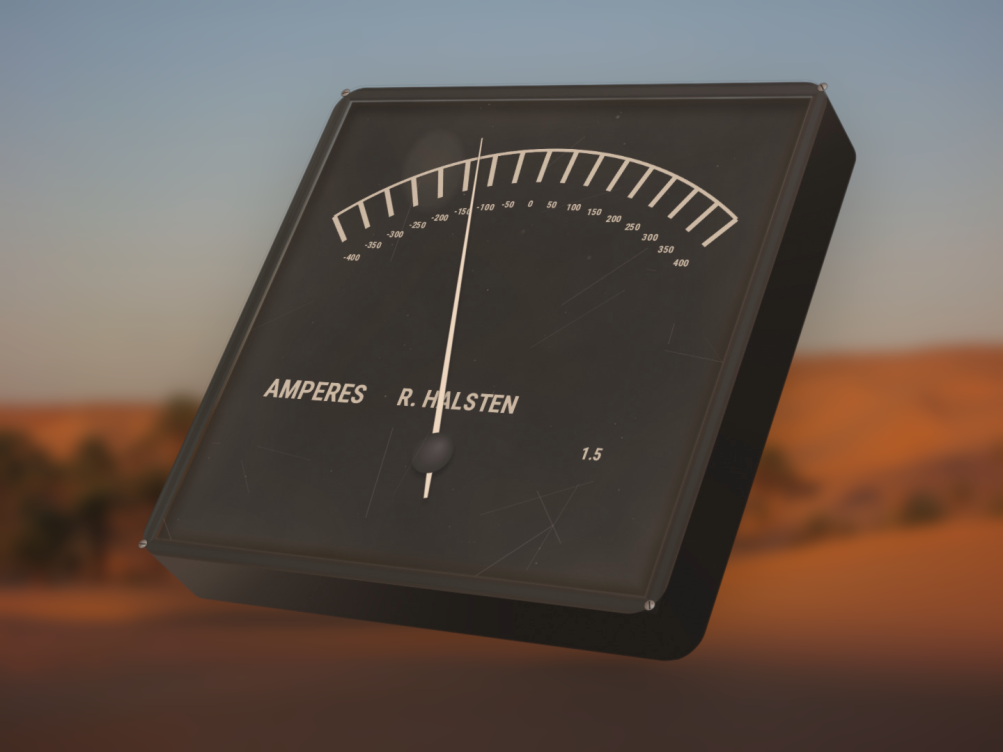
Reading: -125 A
